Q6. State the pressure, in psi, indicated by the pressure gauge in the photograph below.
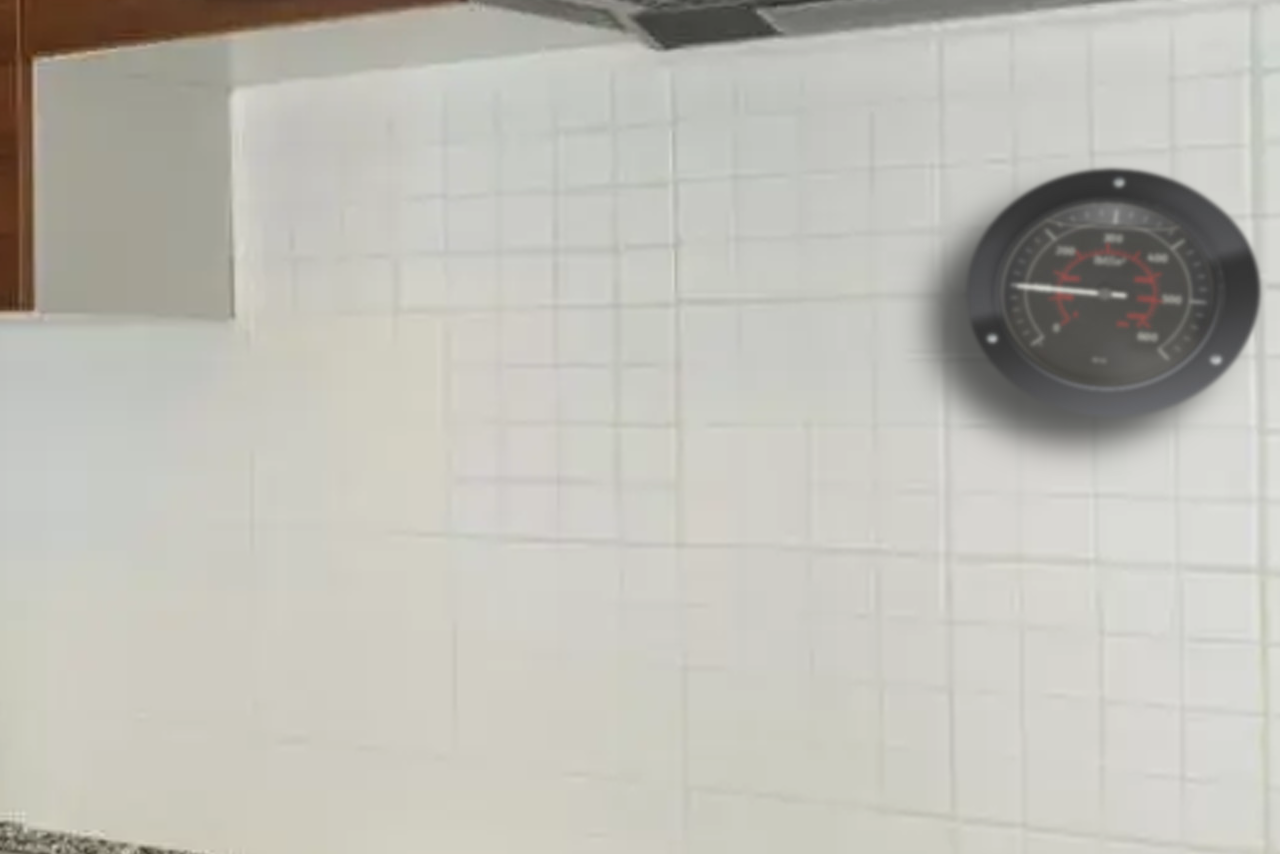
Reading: 100 psi
